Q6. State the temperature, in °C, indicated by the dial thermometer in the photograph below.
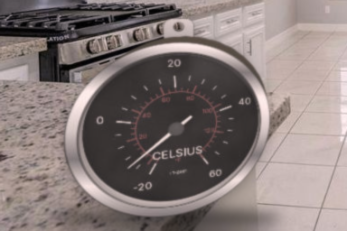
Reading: -14 °C
